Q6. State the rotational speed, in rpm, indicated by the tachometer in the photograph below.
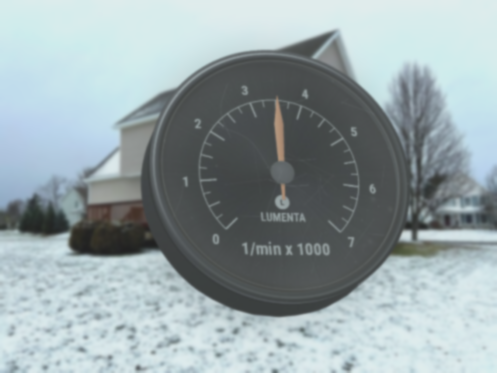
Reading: 3500 rpm
